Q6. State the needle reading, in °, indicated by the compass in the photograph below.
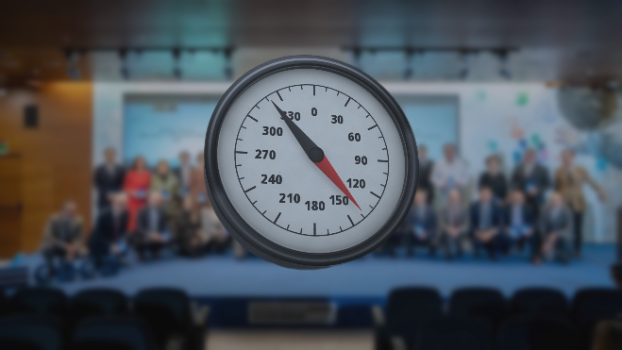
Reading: 140 °
